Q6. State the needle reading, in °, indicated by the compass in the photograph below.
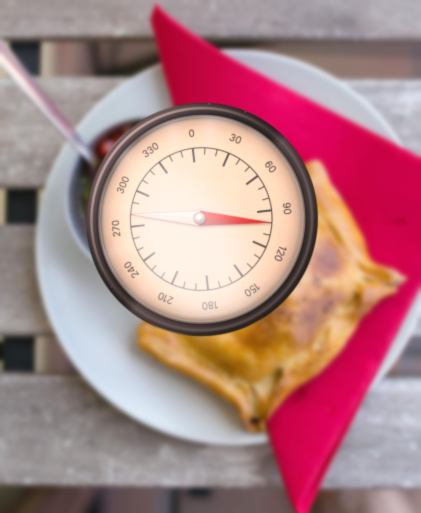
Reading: 100 °
